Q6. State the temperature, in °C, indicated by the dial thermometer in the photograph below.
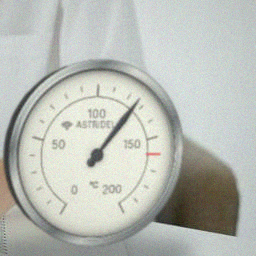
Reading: 125 °C
